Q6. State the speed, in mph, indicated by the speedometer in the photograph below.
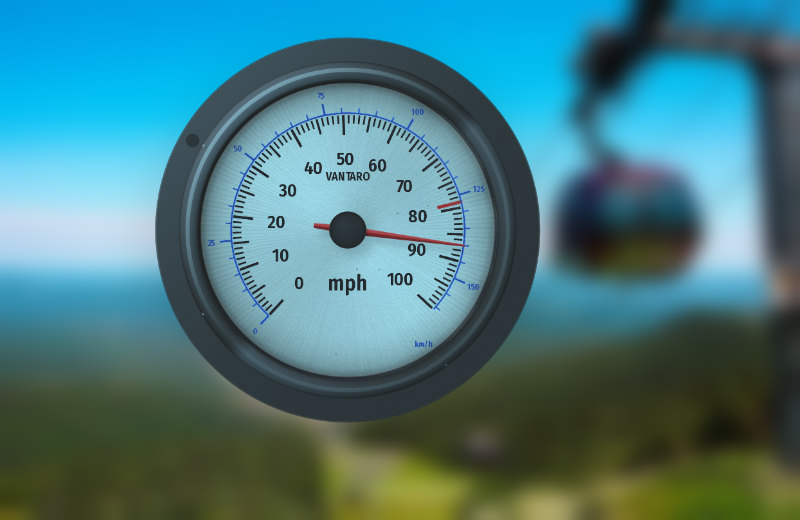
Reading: 87 mph
